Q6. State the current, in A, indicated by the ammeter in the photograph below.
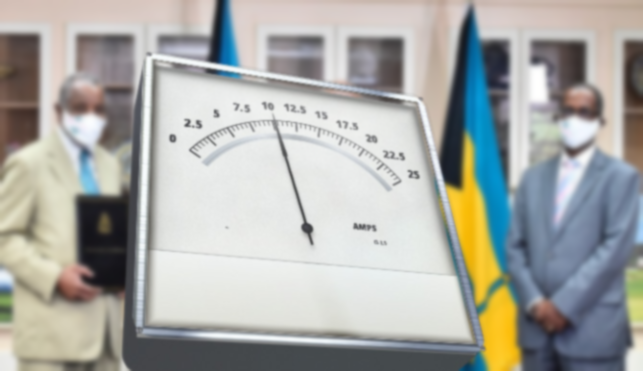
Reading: 10 A
